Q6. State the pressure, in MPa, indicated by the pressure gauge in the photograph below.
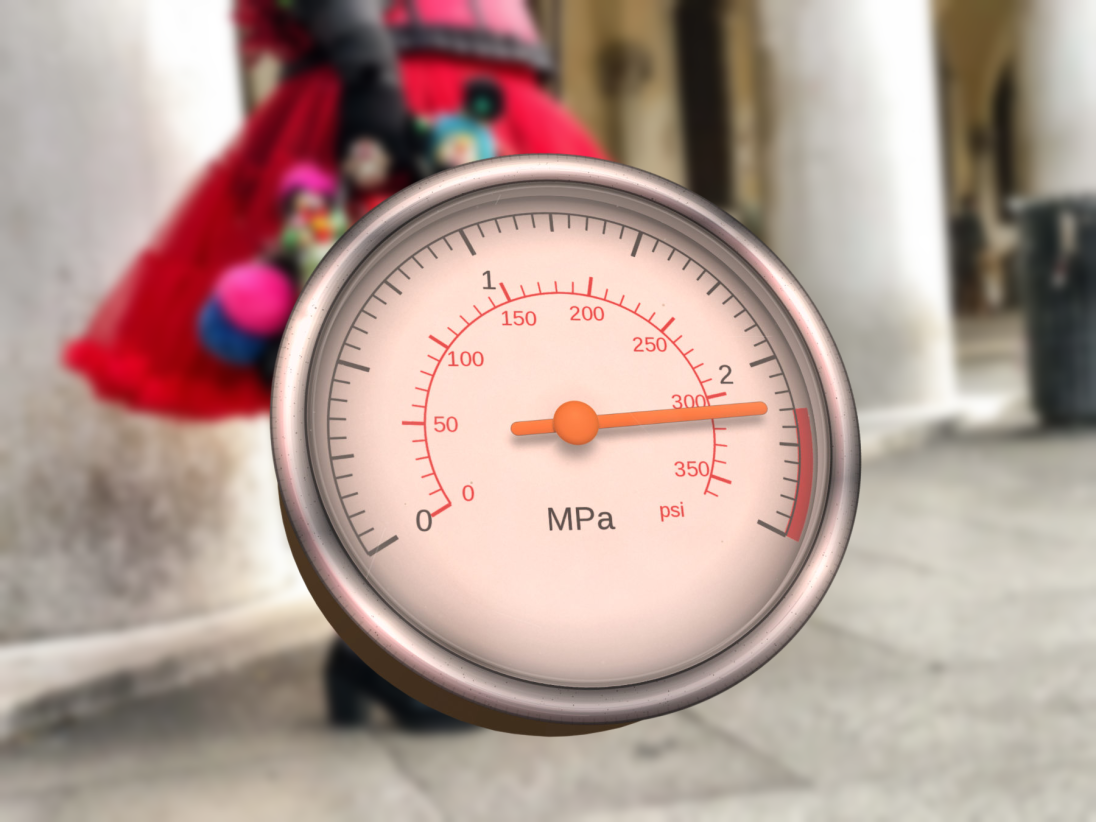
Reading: 2.15 MPa
